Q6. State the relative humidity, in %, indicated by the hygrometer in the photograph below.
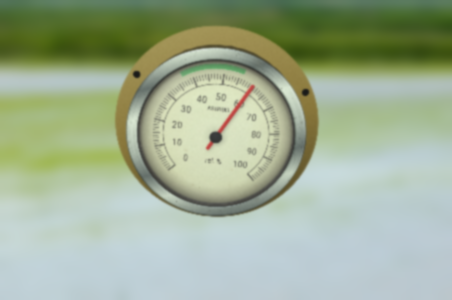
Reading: 60 %
